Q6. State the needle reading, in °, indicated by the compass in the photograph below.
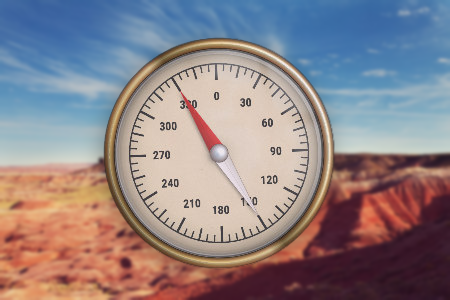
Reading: 330 °
